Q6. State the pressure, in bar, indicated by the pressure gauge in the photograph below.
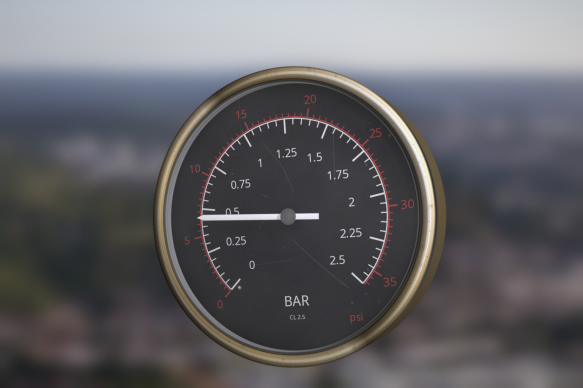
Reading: 0.45 bar
